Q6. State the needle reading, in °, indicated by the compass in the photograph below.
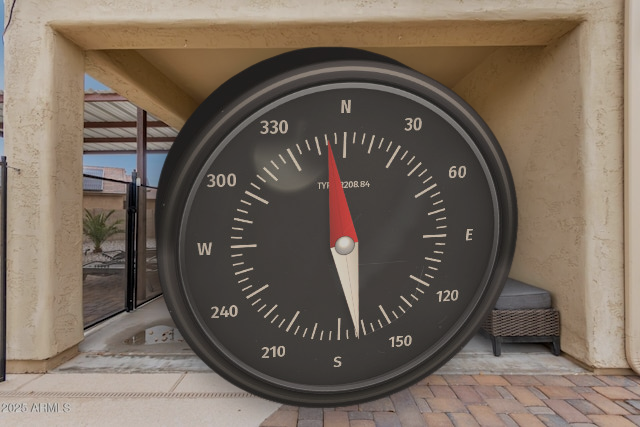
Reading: 350 °
